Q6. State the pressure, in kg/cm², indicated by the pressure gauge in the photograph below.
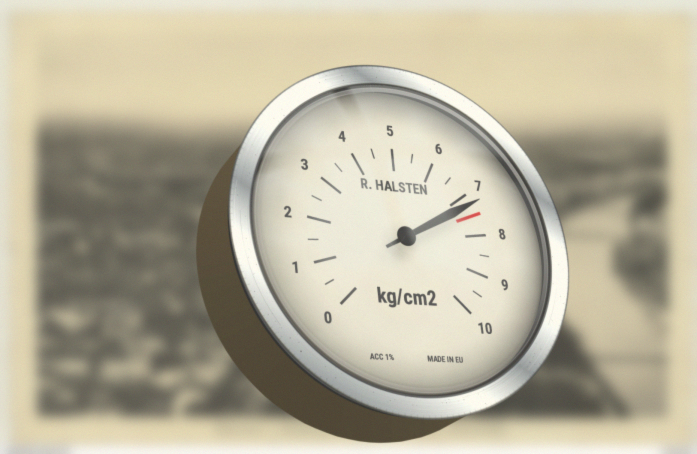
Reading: 7.25 kg/cm²
